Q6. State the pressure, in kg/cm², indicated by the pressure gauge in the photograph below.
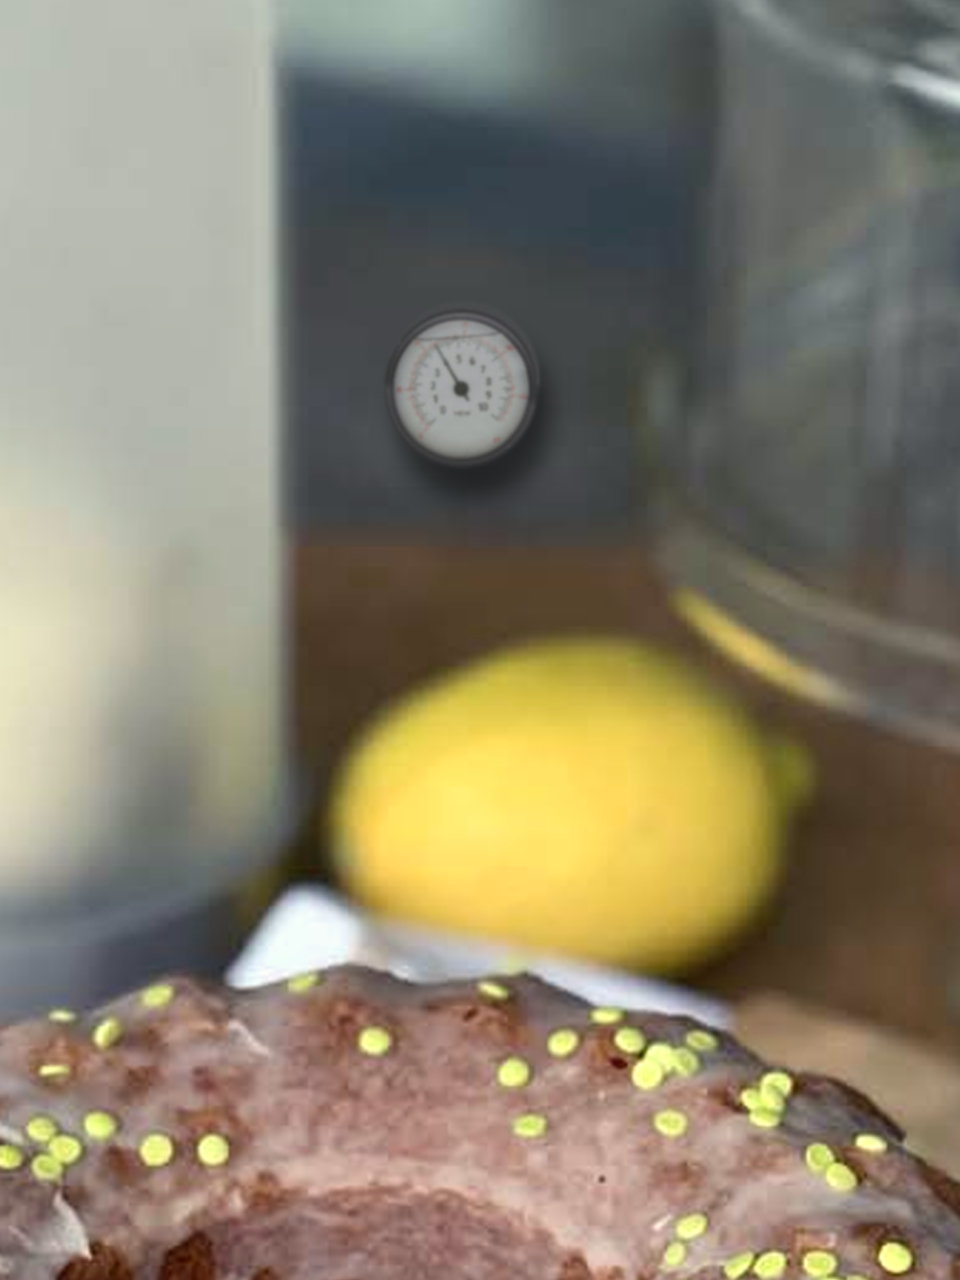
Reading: 4 kg/cm²
